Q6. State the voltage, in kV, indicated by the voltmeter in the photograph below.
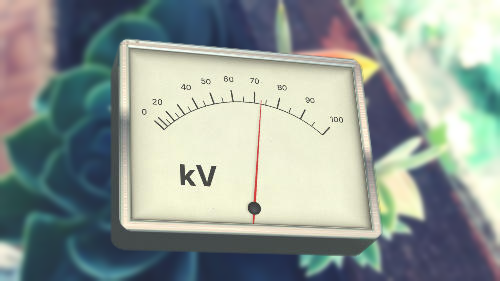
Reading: 72.5 kV
